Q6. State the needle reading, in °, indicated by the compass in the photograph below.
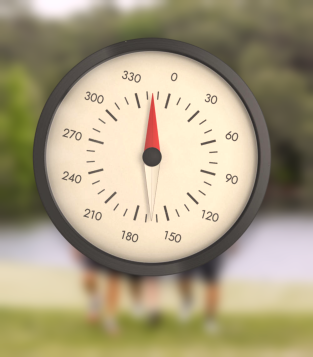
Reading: 345 °
